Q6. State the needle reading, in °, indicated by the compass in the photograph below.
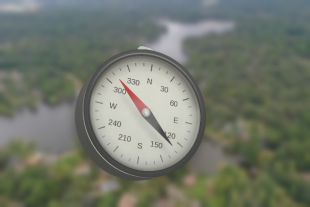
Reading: 310 °
